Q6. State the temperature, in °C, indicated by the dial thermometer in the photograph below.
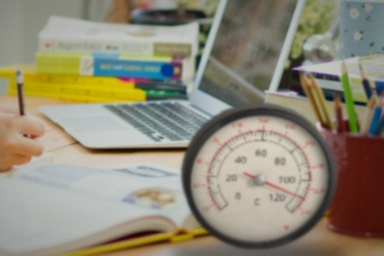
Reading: 110 °C
